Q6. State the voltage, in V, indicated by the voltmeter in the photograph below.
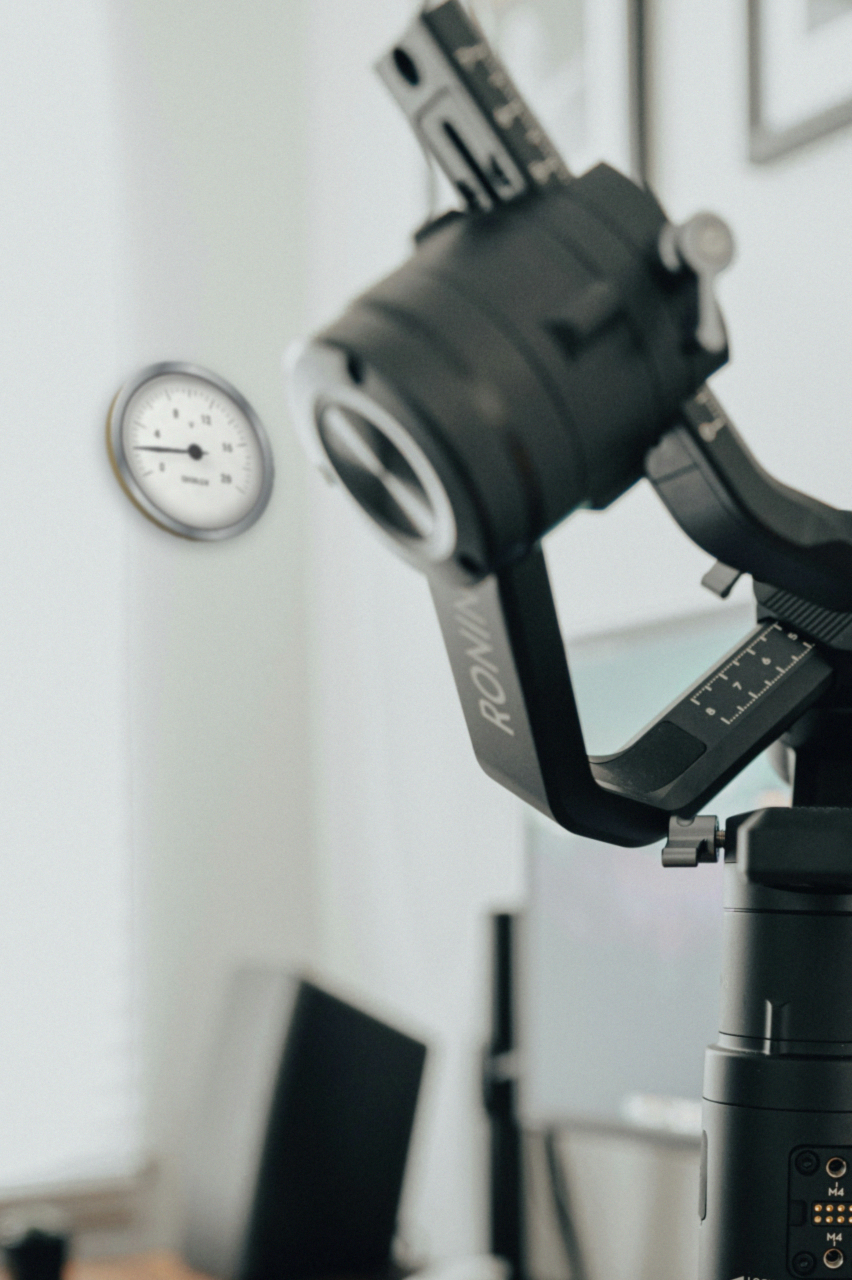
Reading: 2 V
